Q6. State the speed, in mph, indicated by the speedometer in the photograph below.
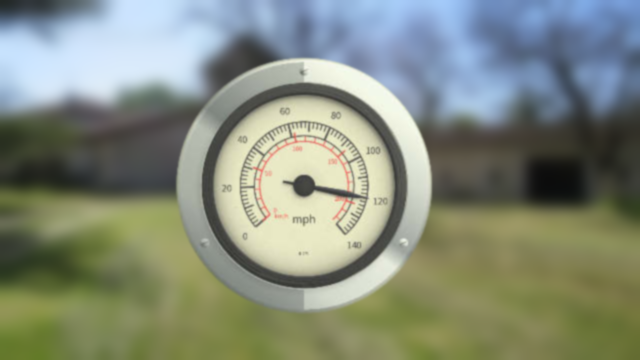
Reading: 120 mph
